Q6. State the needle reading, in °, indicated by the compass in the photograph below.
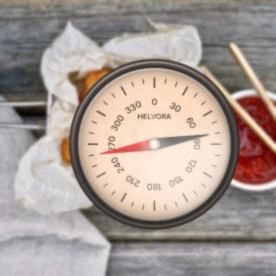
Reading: 260 °
